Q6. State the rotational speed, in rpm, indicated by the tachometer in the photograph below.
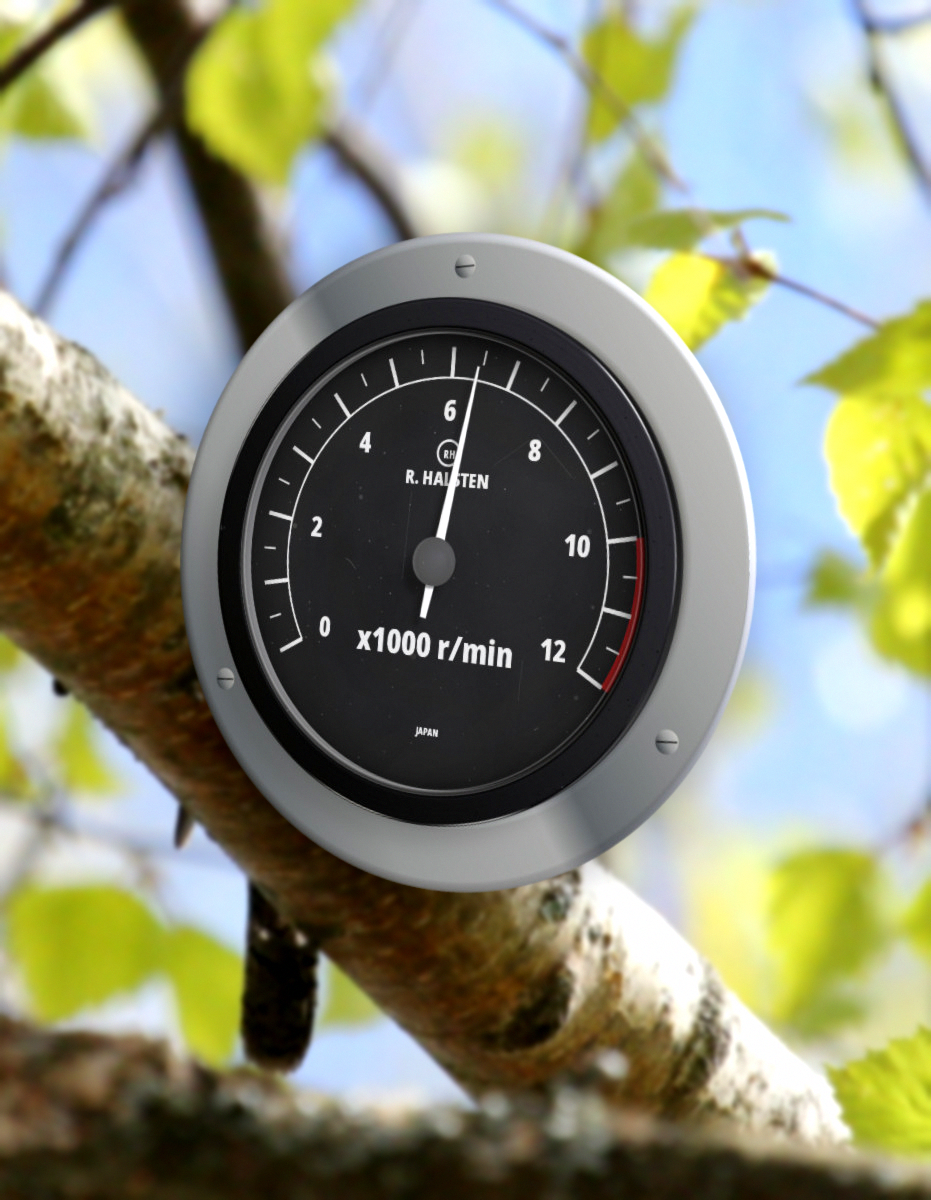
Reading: 6500 rpm
